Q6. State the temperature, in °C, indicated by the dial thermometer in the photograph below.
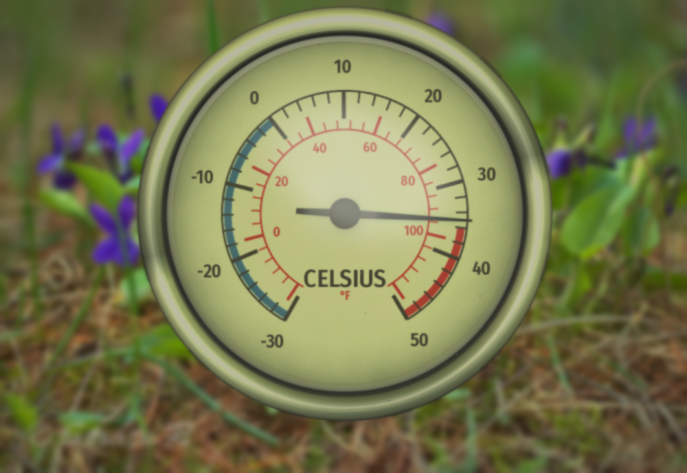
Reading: 35 °C
